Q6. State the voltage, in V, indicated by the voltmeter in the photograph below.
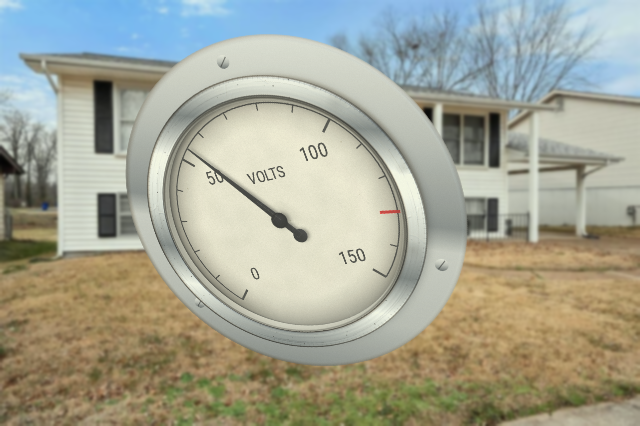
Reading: 55 V
